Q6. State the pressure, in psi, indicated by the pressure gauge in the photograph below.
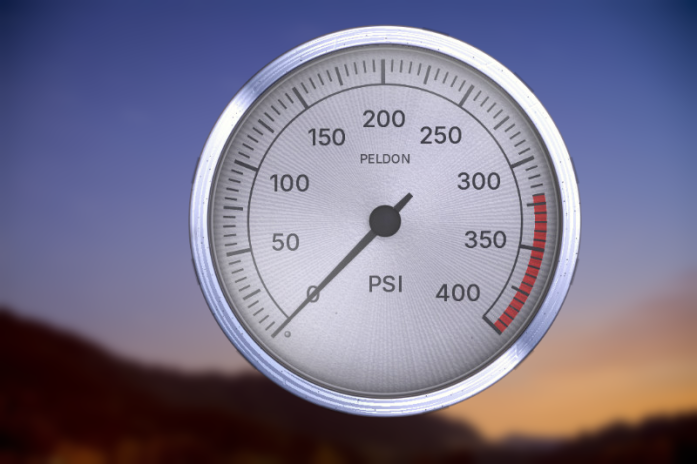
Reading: 0 psi
